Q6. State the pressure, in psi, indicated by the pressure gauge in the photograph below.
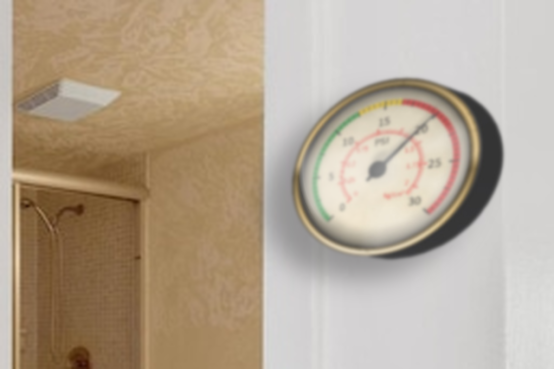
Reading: 20 psi
